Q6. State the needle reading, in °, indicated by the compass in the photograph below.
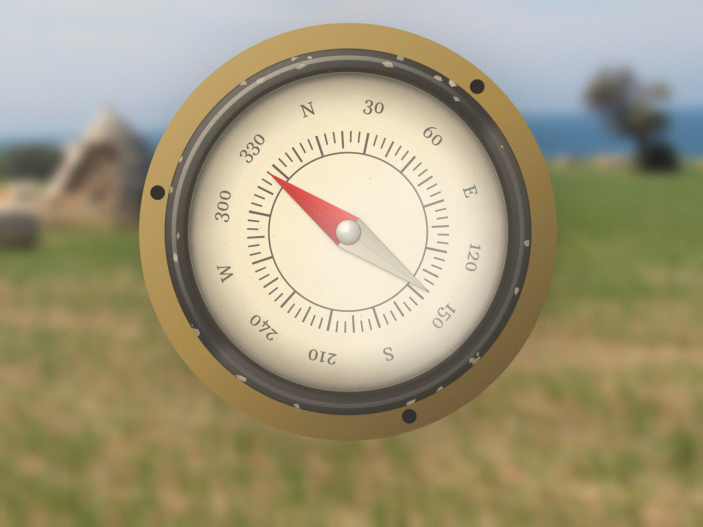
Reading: 325 °
